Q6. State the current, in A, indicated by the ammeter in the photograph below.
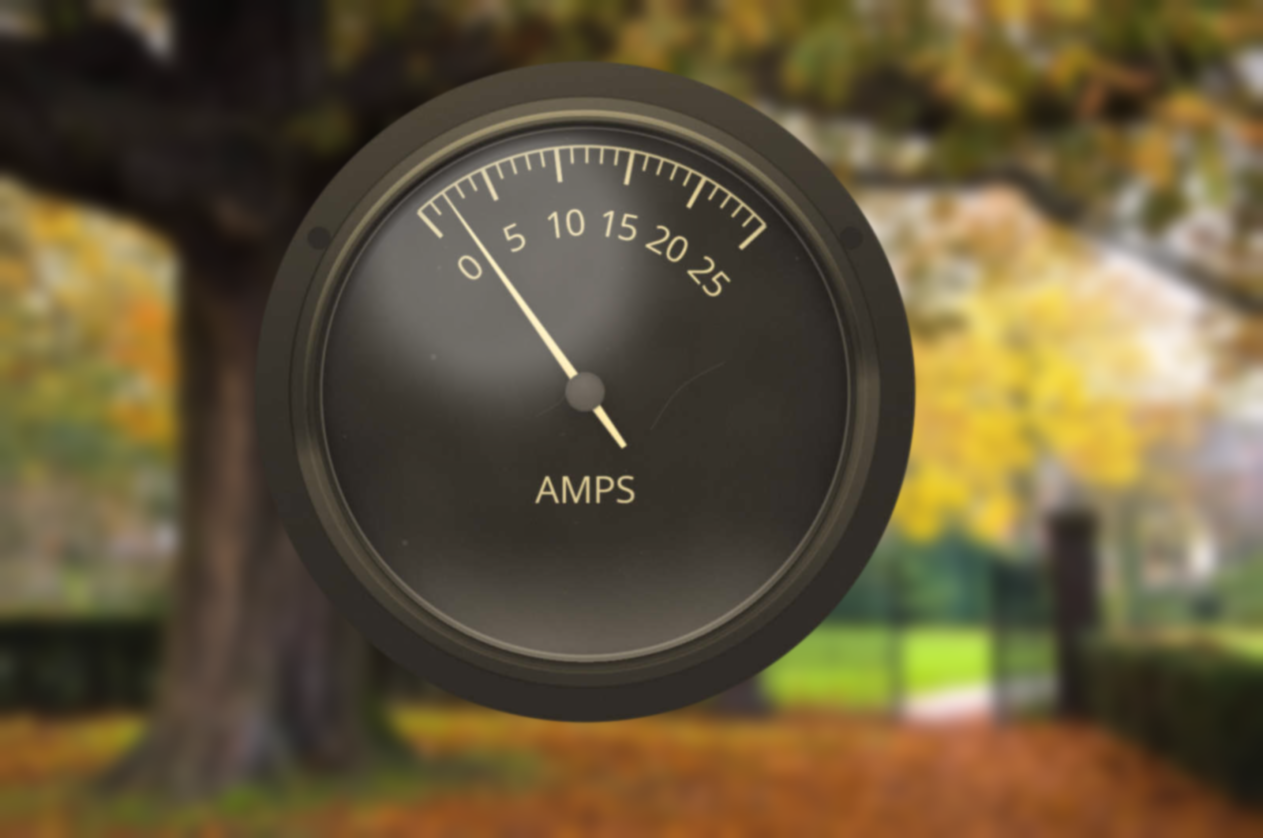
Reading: 2 A
